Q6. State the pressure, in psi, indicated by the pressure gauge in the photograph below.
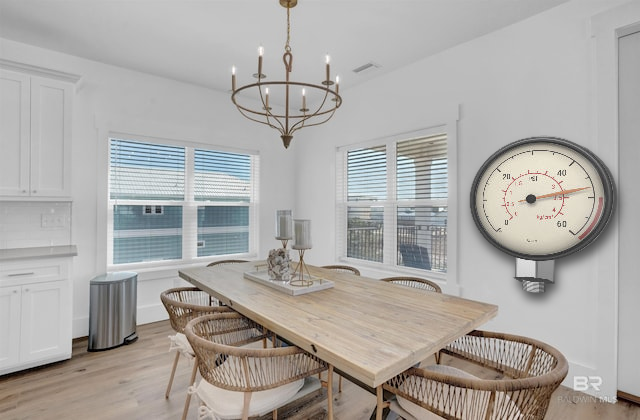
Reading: 47.5 psi
